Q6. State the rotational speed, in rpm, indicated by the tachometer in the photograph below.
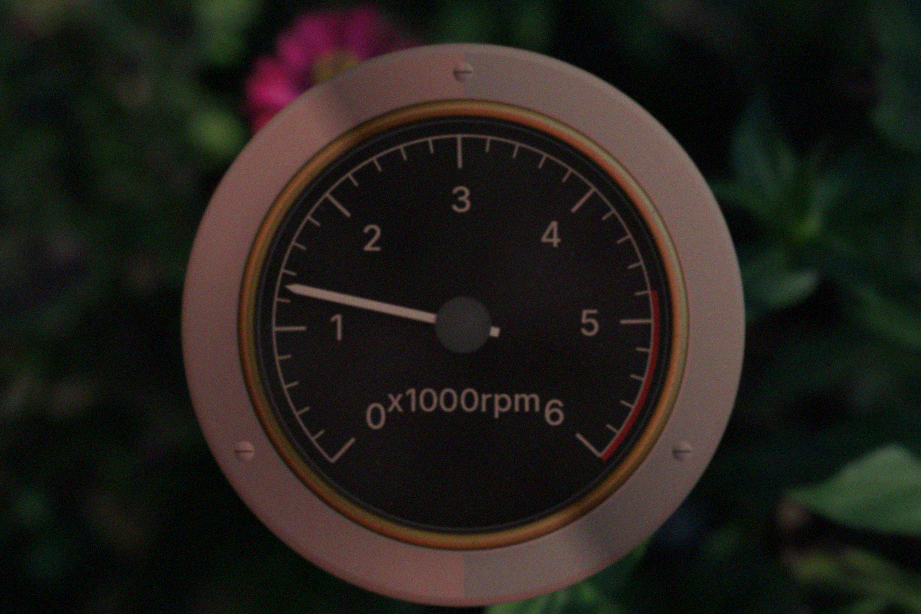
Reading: 1300 rpm
